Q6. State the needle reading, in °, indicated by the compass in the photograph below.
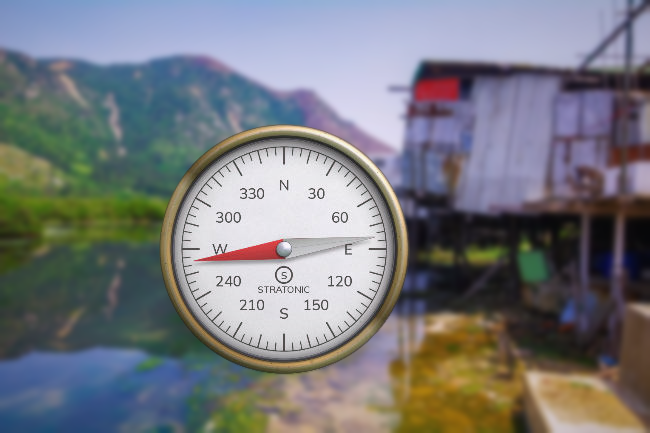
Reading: 262.5 °
